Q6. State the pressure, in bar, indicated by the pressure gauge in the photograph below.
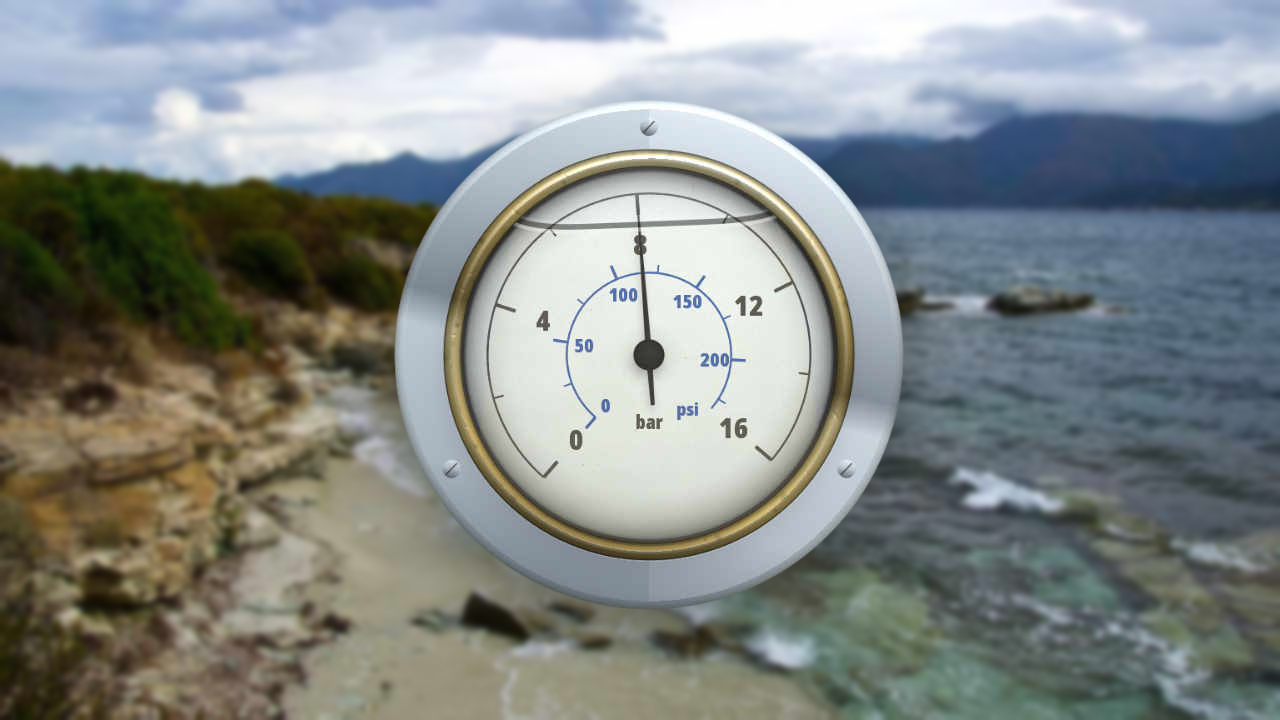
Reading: 8 bar
